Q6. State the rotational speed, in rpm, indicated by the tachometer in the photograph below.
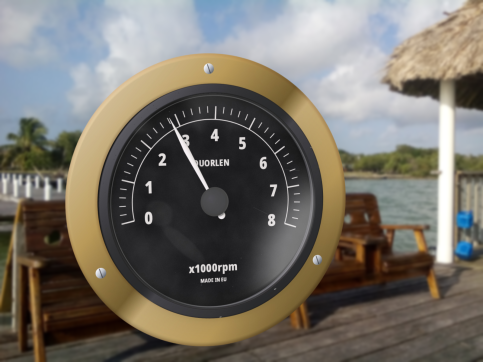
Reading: 2800 rpm
